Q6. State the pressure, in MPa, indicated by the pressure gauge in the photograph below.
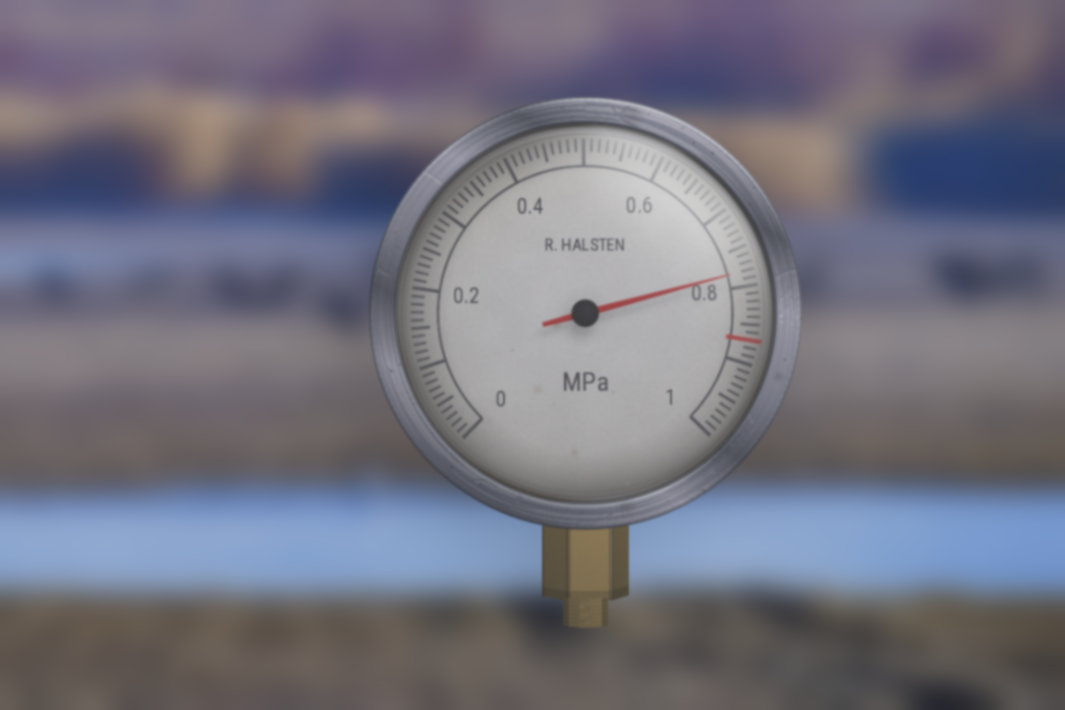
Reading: 0.78 MPa
